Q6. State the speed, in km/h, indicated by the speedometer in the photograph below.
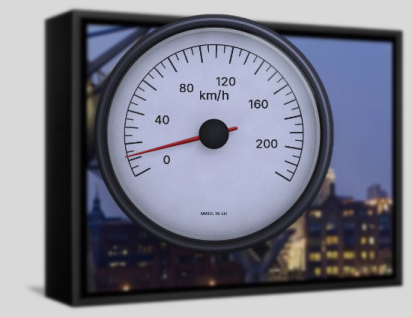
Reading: 12.5 km/h
